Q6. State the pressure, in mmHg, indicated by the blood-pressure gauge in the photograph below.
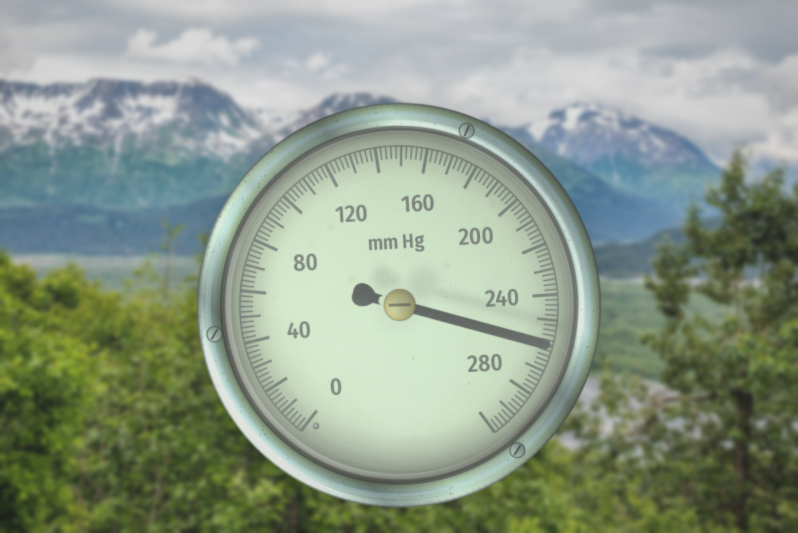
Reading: 260 mmHg
